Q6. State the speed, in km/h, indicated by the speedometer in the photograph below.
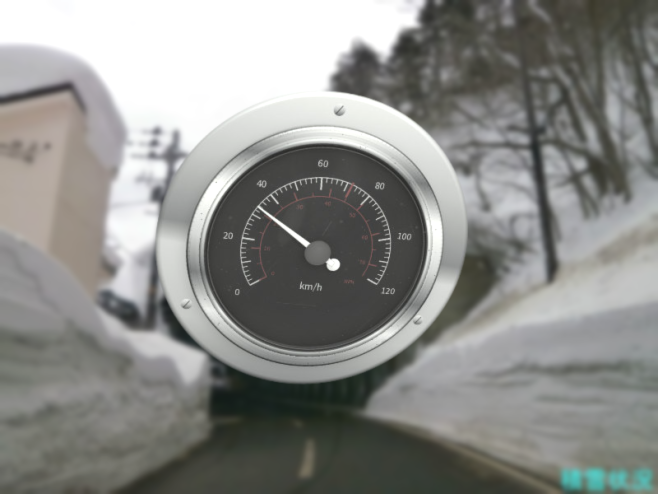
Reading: 34 km/h
